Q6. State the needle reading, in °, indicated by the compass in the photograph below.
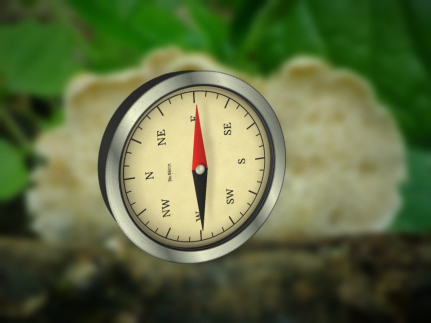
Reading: 90 °
